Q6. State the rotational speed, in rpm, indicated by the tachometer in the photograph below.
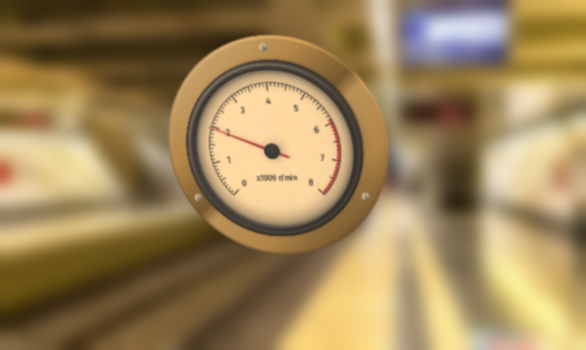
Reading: 2000 rpm
